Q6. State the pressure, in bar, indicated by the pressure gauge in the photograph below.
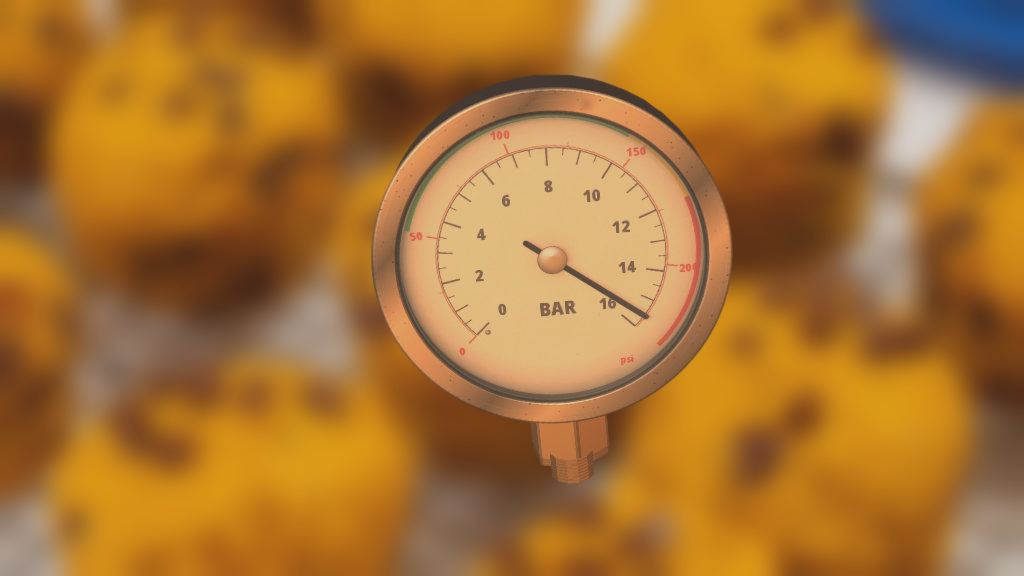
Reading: 15.5 bar
